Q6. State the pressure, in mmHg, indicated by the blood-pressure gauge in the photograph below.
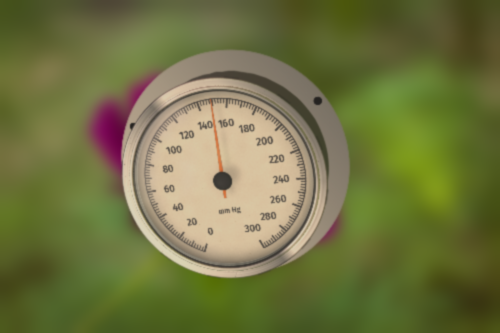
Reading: 150 mmHg
